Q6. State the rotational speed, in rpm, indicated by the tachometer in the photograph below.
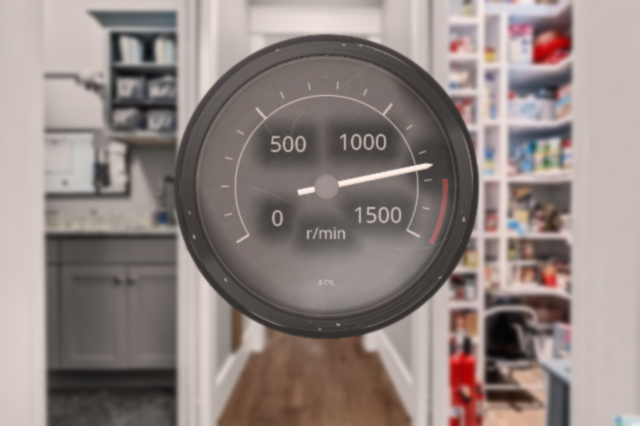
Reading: 1250 rpm
